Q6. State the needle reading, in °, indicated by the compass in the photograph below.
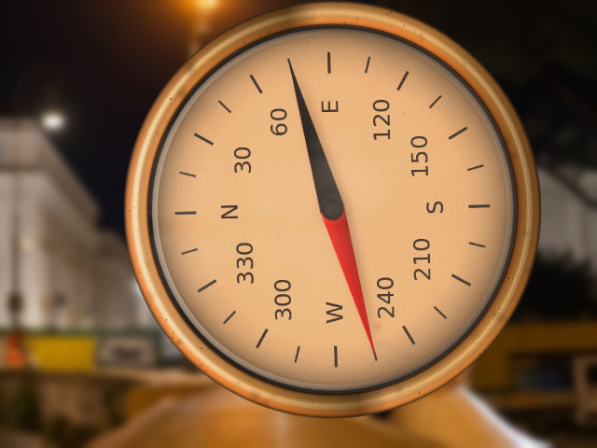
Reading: 255 °
